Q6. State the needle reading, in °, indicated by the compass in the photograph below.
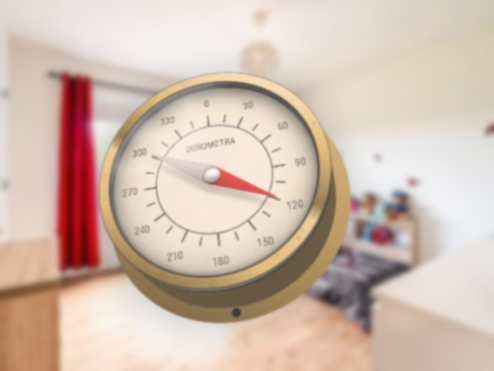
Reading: 120 °
